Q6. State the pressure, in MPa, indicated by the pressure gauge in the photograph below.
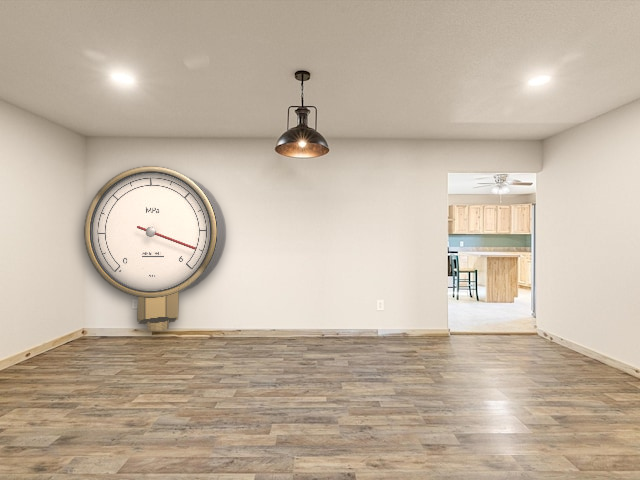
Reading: 5.5 MPa
